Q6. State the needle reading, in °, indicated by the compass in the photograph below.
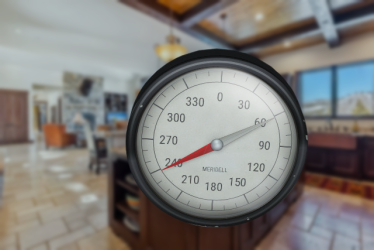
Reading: 240 °
